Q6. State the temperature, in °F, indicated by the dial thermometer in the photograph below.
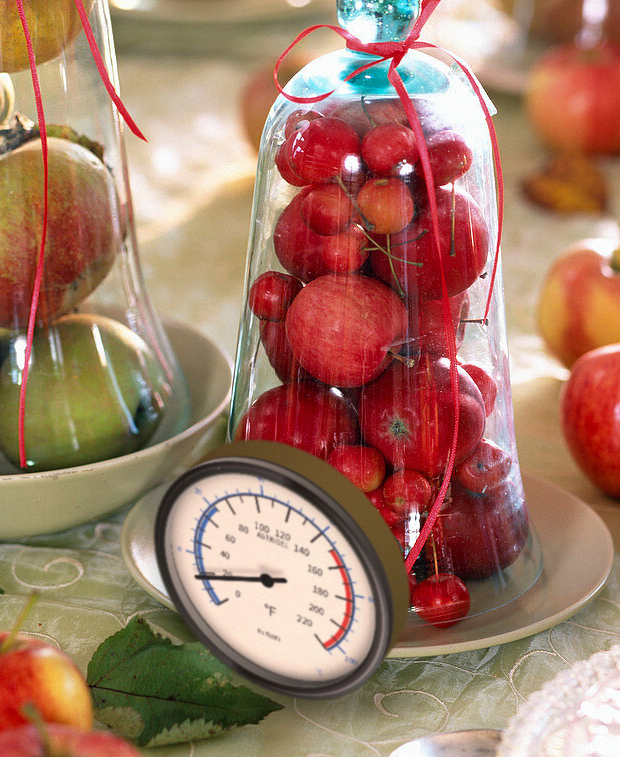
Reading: 20 °F
